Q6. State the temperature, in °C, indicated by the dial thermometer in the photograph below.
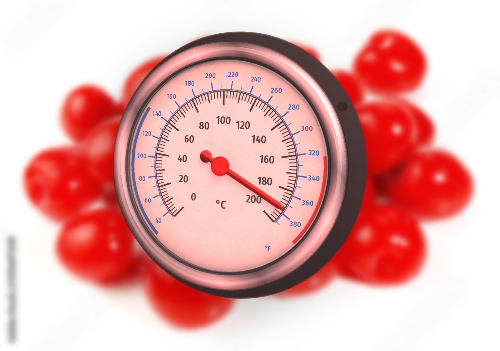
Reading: 190 °C
